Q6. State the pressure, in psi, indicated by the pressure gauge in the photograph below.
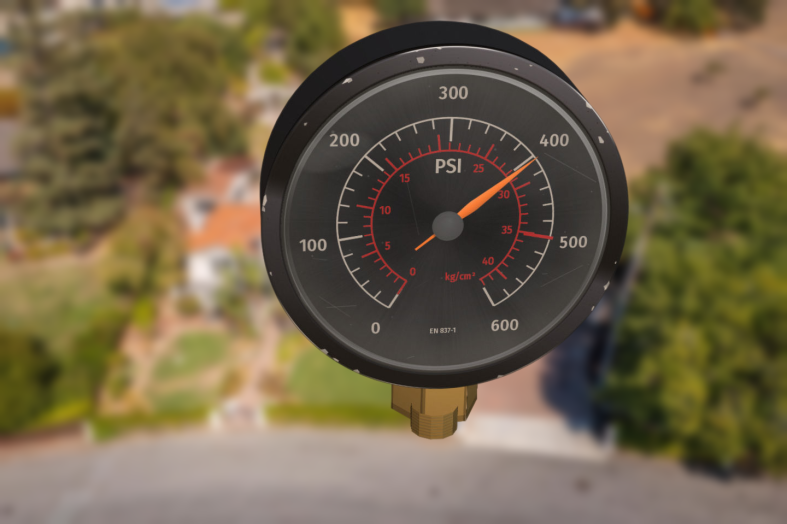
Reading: 400 psi
